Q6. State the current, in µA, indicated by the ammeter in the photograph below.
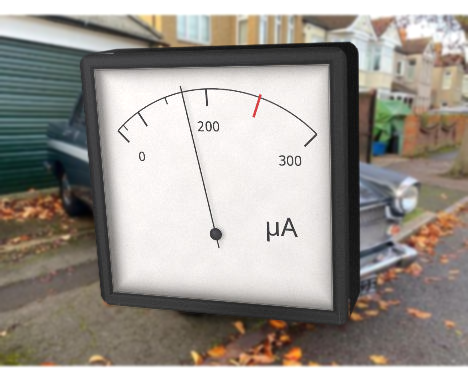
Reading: 175 µA
